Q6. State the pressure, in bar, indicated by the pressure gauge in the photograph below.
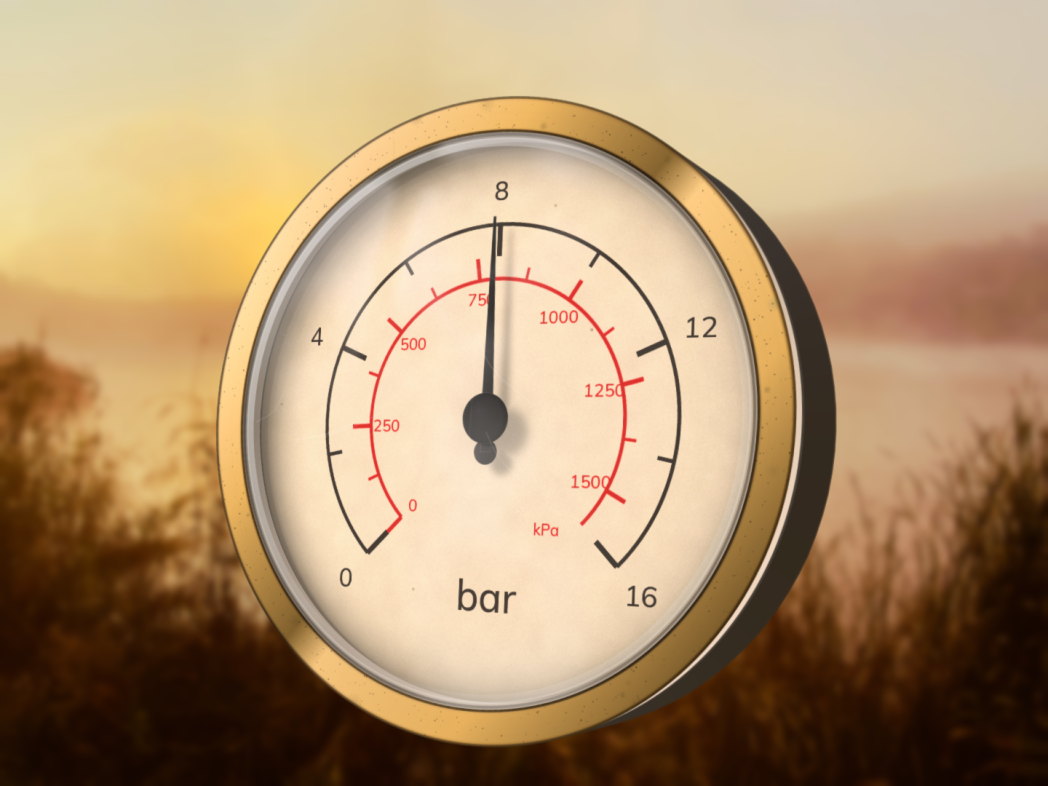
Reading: 8 bar
